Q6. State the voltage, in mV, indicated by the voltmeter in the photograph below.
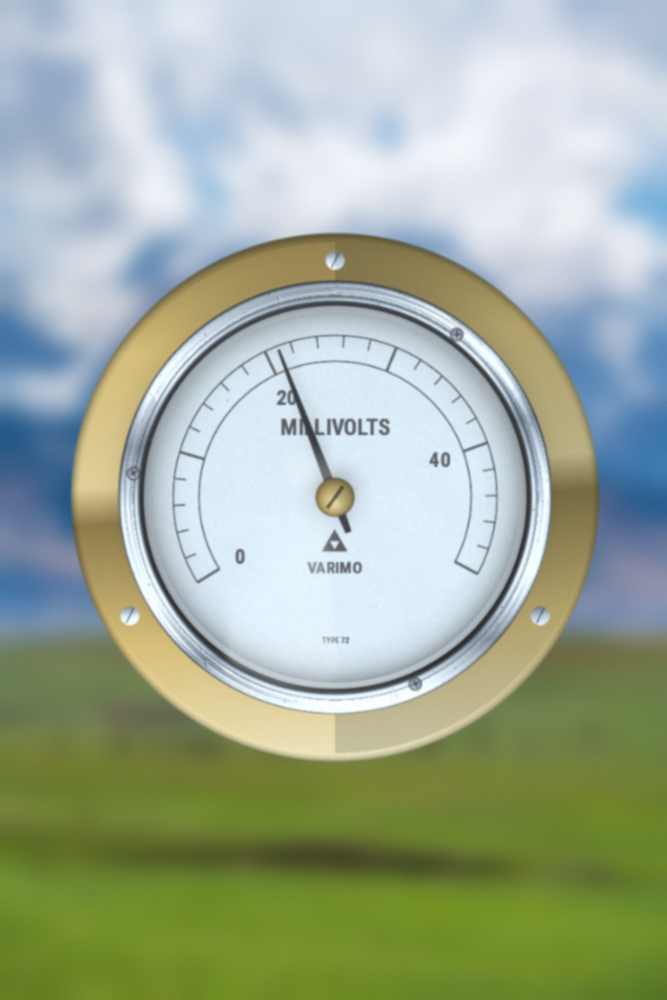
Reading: 21 mV
